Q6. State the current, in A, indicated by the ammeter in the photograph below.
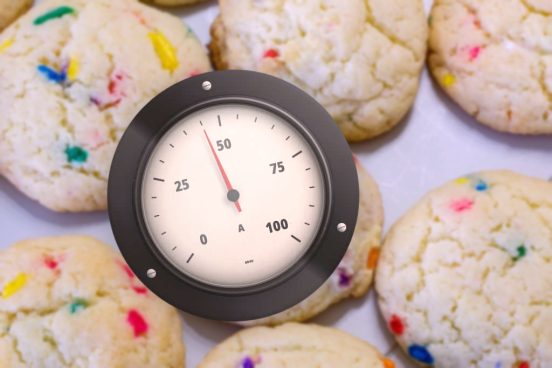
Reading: 45 A
